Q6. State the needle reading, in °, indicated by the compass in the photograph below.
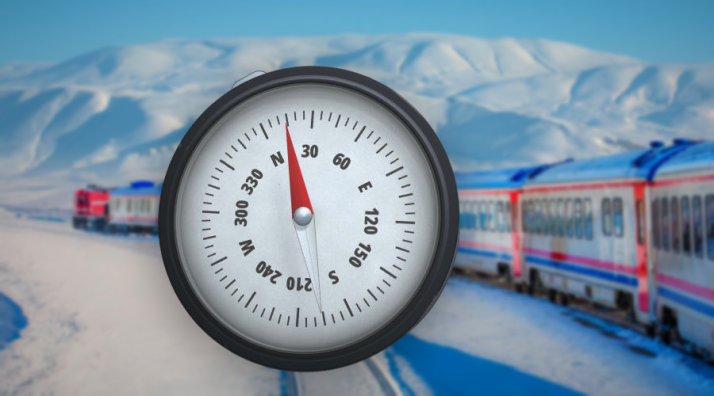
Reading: 15 °
